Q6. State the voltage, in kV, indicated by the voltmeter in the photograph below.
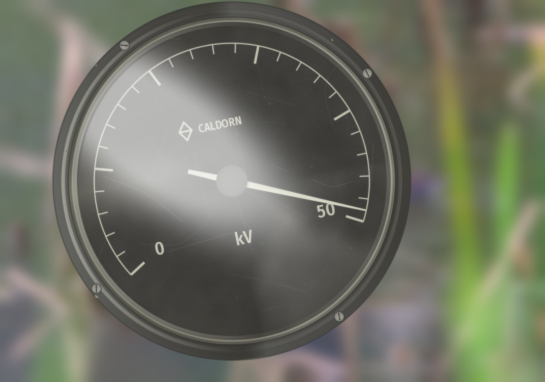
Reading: 49 kV
